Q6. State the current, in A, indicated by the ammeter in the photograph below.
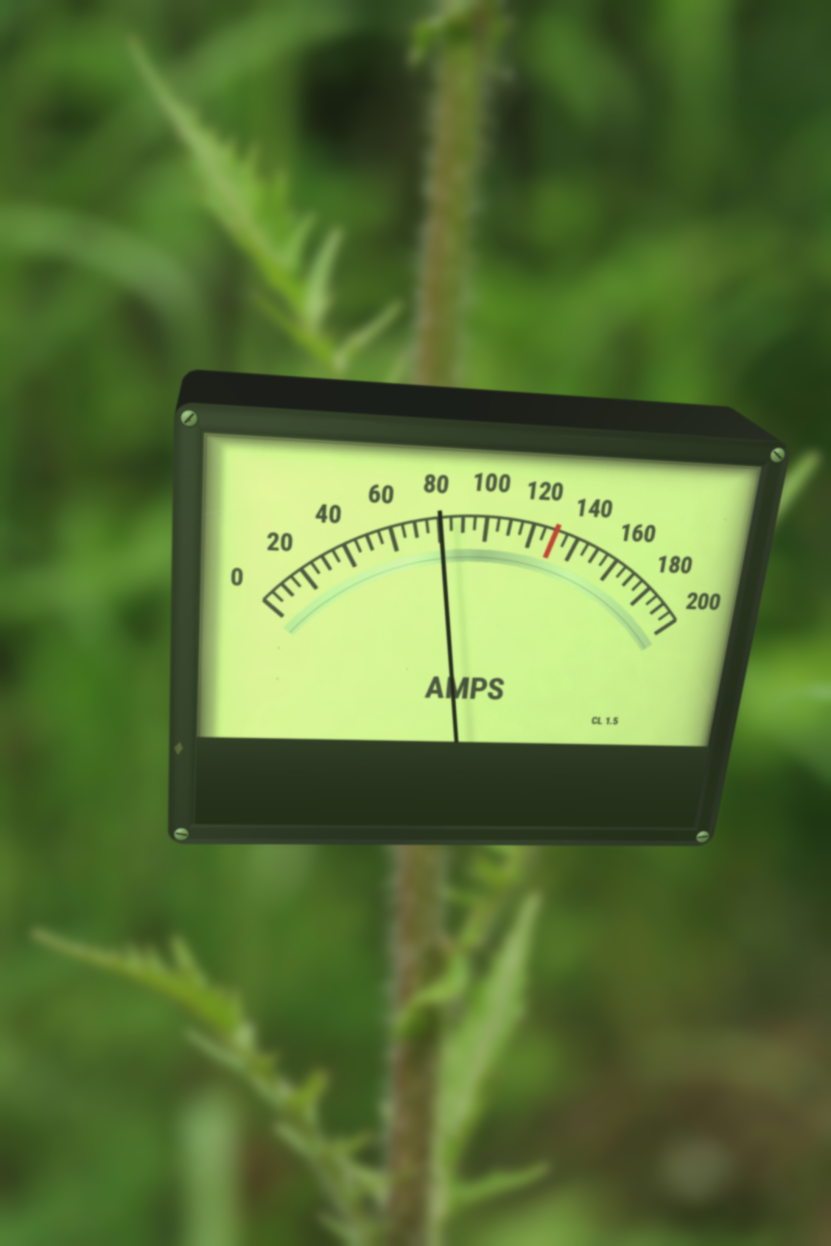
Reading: 80 A
